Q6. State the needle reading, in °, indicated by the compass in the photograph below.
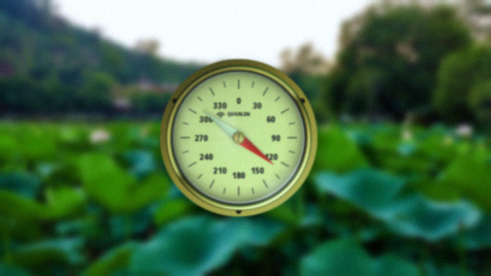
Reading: 127.5 °
